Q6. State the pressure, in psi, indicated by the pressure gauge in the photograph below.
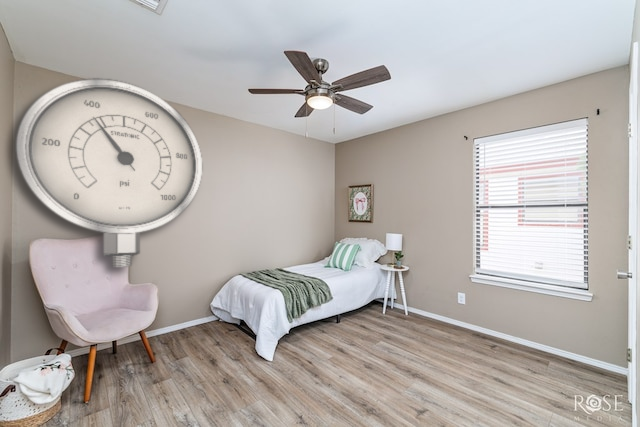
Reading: 375 psi
